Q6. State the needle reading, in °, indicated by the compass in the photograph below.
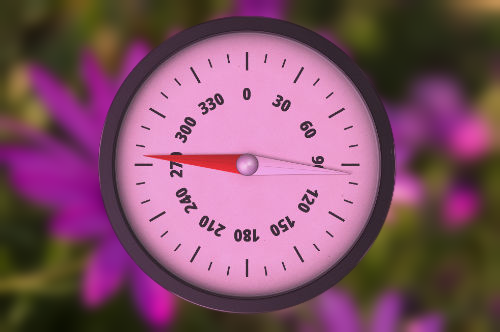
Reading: 275 °
